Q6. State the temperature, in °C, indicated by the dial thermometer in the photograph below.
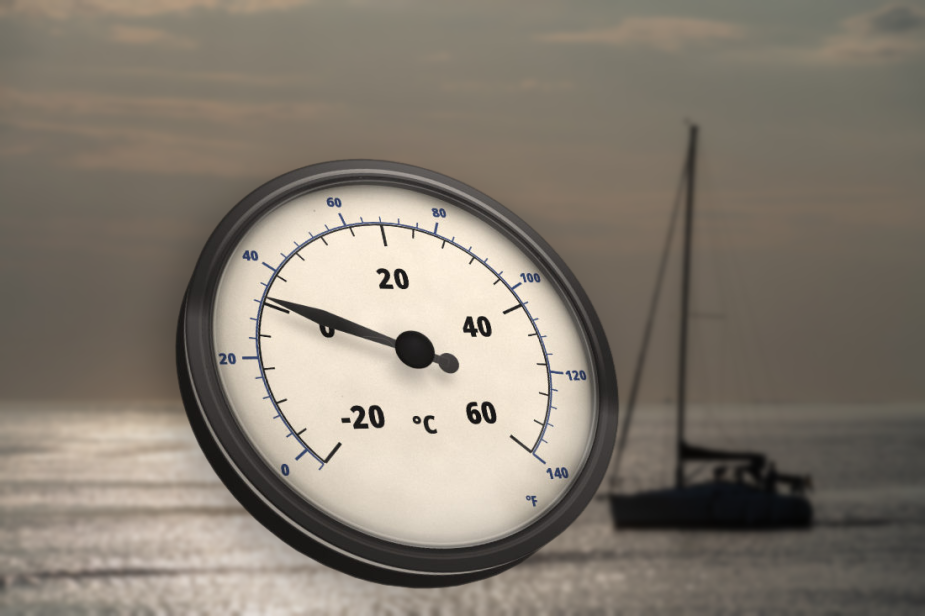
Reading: 0 °C
